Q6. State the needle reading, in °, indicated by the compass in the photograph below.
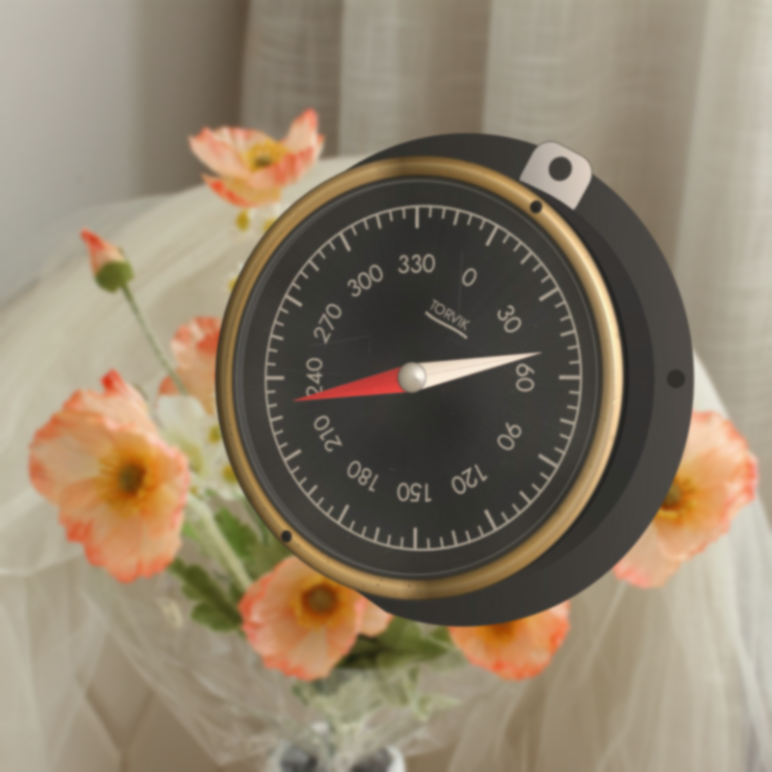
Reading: 230 °
